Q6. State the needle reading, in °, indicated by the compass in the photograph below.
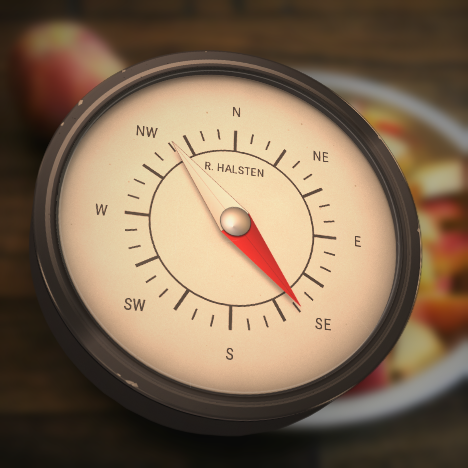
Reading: 140 °
